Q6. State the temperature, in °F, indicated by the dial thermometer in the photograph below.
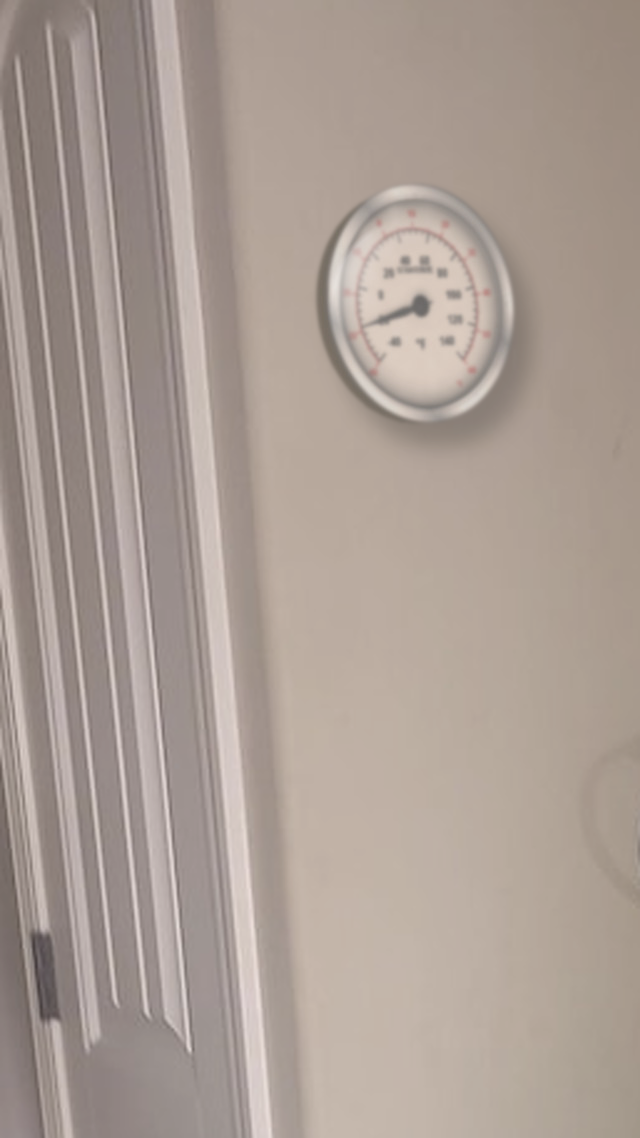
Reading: -20 °F
